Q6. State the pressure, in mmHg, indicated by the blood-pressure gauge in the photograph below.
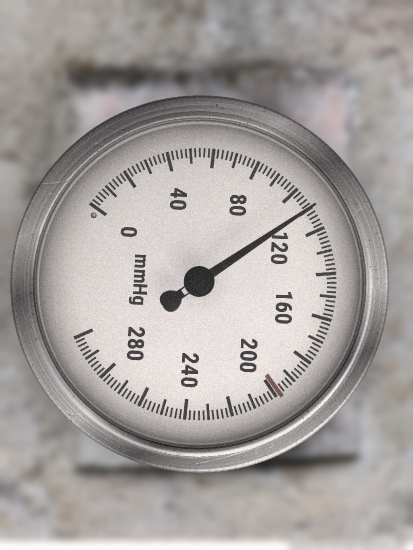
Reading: 110 mmHg
